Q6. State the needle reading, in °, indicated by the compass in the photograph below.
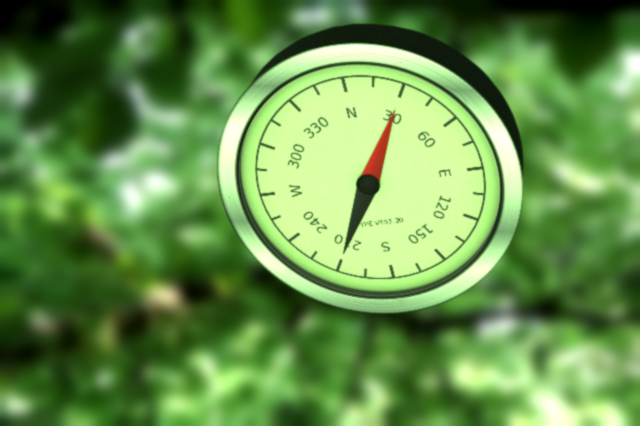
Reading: 30 °
